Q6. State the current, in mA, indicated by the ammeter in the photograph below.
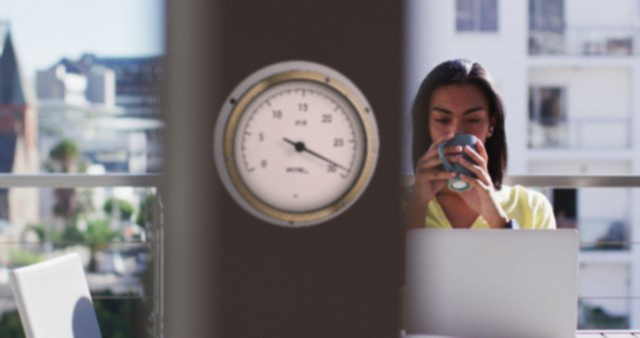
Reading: 29 mA
